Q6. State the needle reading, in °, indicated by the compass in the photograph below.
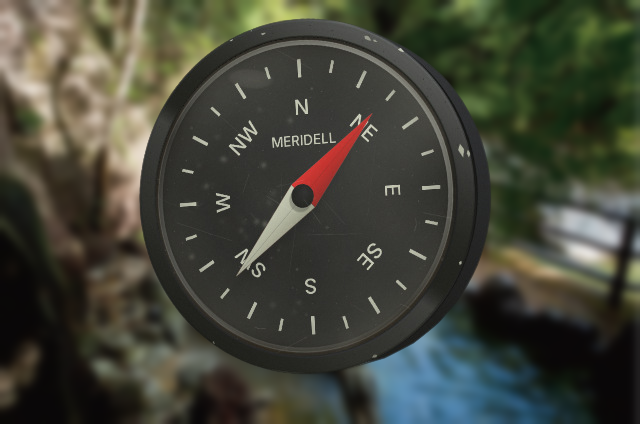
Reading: 45 °
